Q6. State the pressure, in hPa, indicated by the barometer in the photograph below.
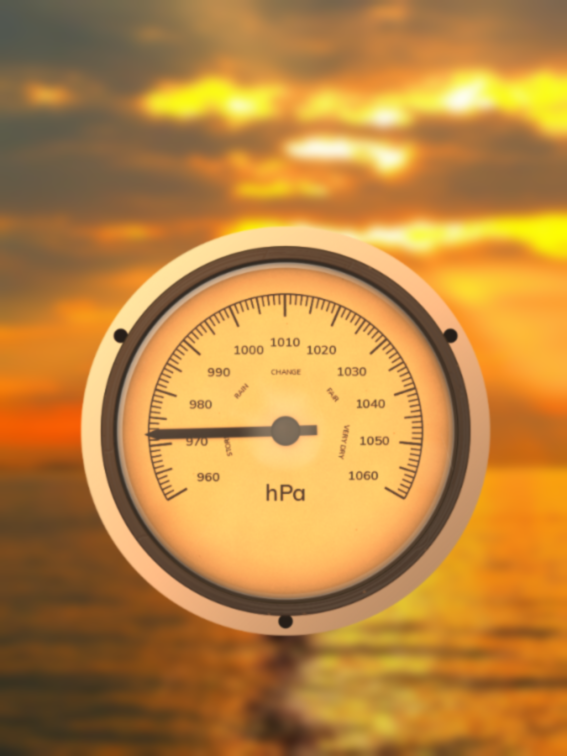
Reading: 972 hPa
